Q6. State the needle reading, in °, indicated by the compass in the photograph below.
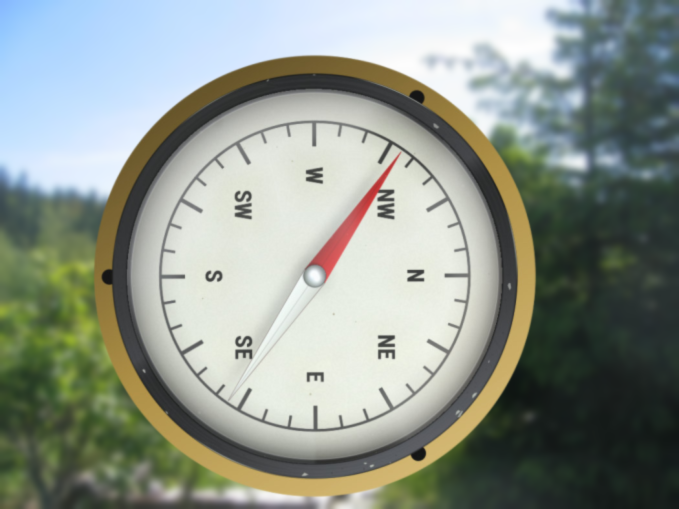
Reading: 305 °
